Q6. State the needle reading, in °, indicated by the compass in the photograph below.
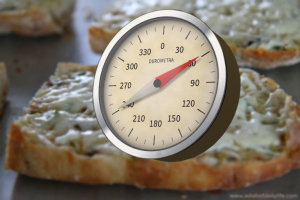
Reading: 60 °
